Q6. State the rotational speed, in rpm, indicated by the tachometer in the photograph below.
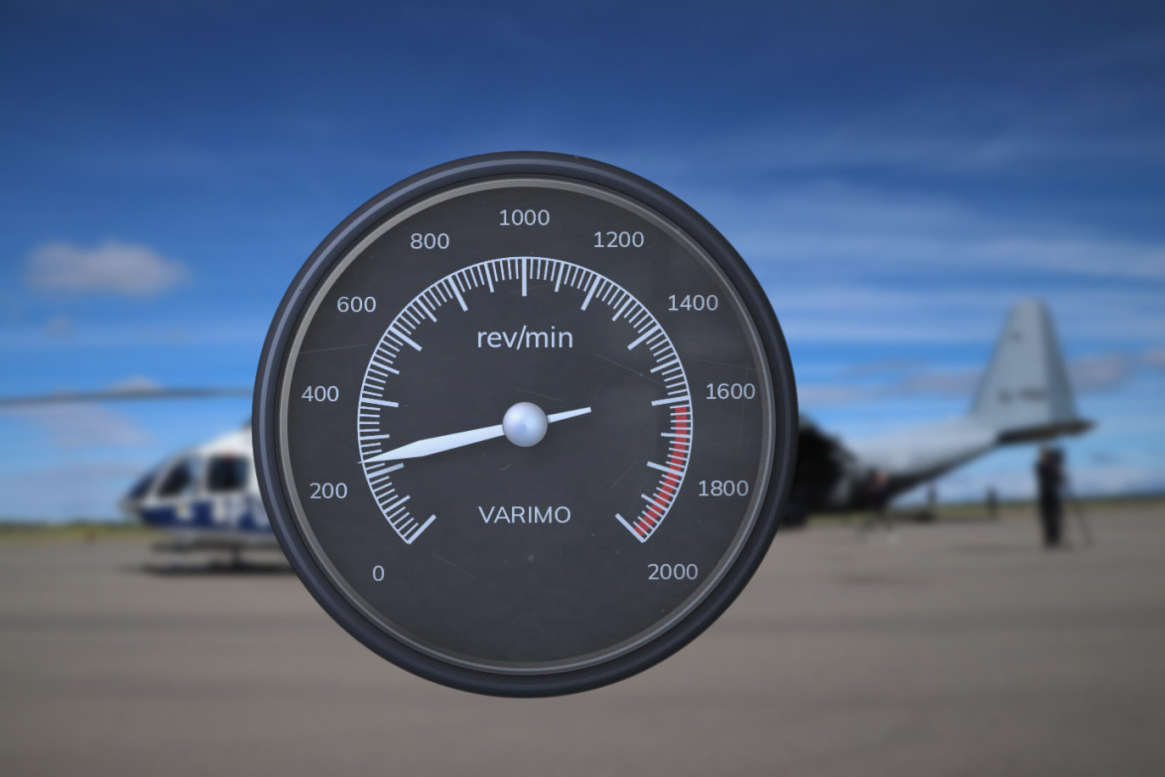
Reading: 240 rpm
